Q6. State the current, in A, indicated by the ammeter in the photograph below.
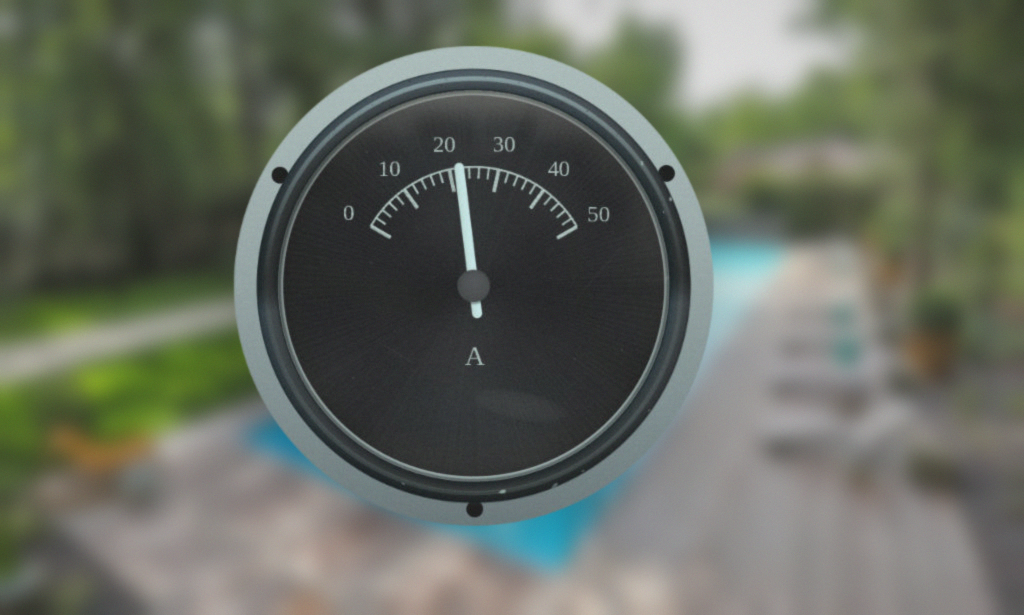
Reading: 22 A
